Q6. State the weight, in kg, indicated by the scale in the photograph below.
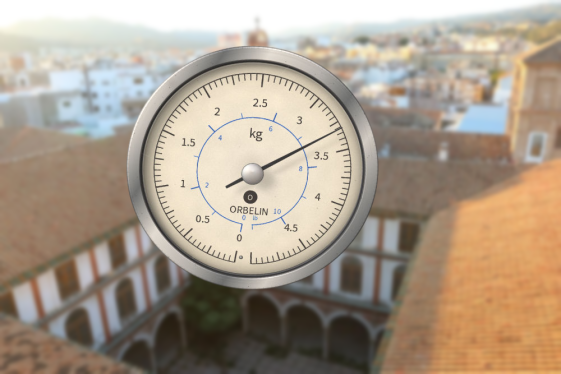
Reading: 3.3 kg
